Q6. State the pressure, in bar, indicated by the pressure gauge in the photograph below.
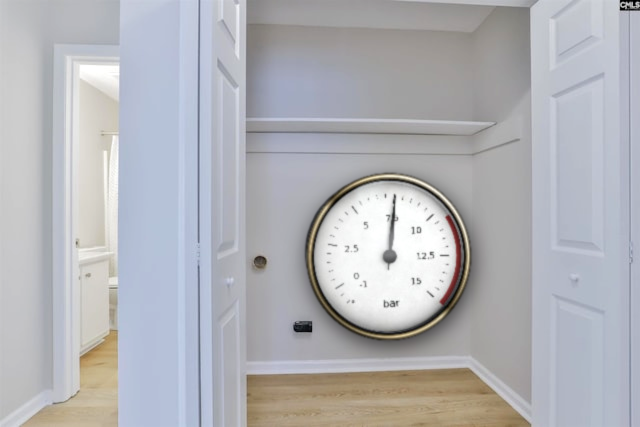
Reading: 7.5 bar
